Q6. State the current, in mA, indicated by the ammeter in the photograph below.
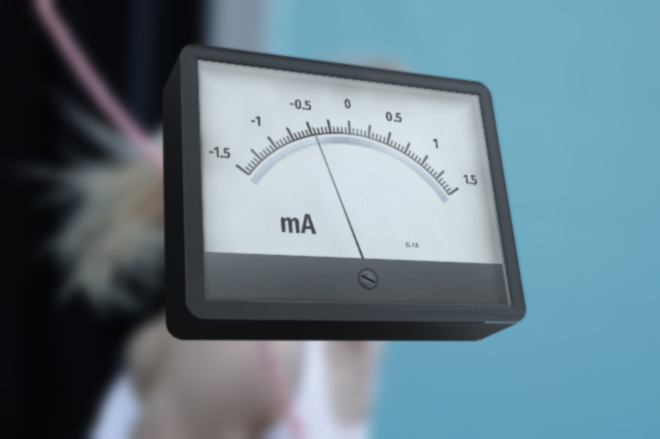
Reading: -0.5 mA
